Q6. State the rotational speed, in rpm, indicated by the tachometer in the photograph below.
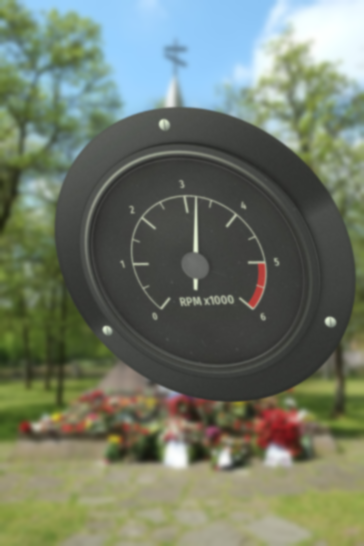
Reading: 3250 rpm
